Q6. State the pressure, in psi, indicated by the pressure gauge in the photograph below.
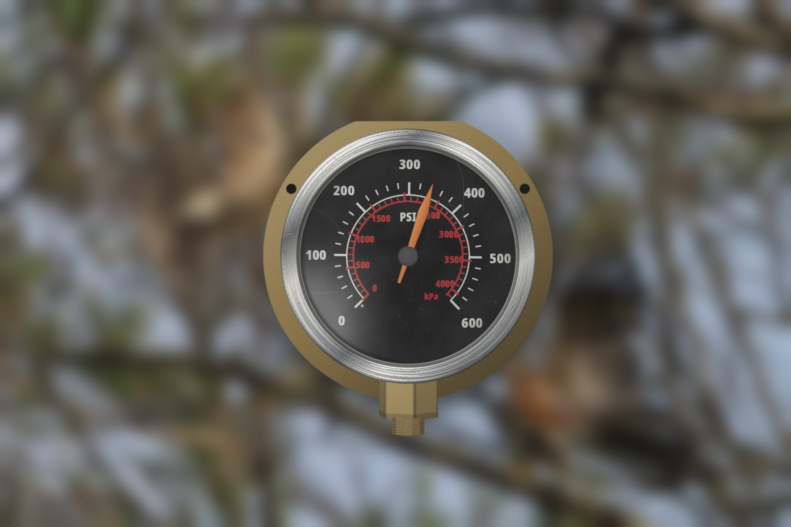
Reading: 340 psi
